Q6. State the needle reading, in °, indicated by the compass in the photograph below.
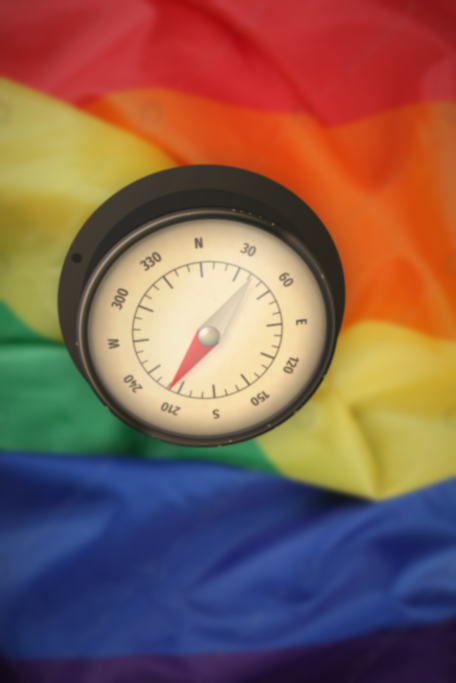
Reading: 220 °
